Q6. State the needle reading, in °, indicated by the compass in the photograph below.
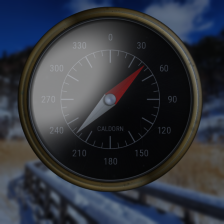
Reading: 45 °
